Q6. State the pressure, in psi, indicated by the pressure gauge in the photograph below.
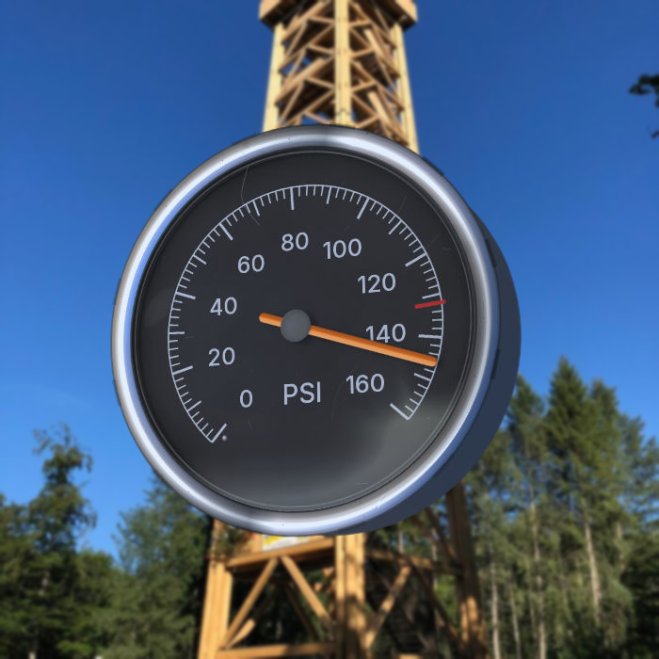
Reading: 146 psi
